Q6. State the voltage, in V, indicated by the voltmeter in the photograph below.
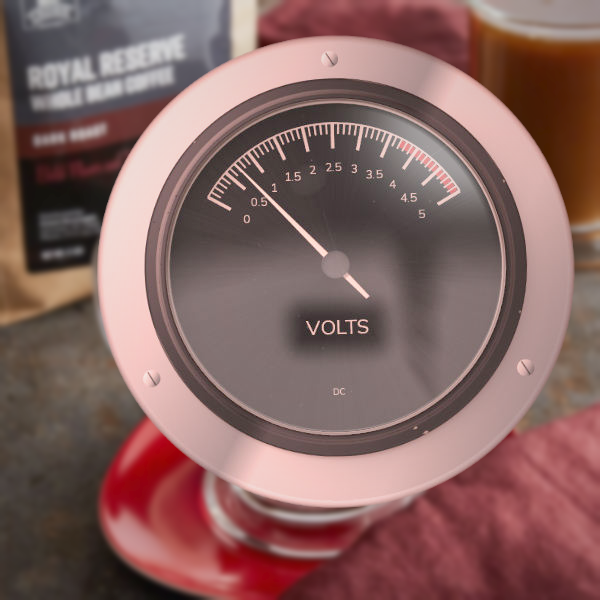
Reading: 0.7 V
